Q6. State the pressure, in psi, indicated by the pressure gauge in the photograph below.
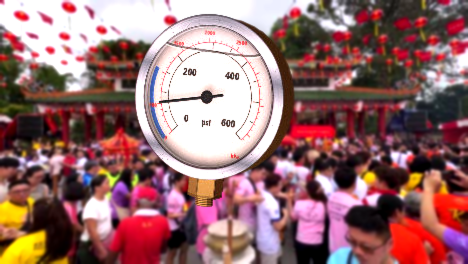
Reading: 75 psi
